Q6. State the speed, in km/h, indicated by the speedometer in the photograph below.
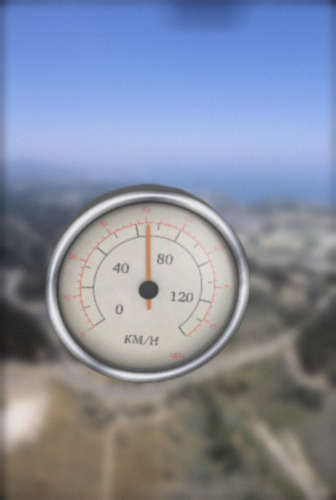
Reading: 65 km/h
